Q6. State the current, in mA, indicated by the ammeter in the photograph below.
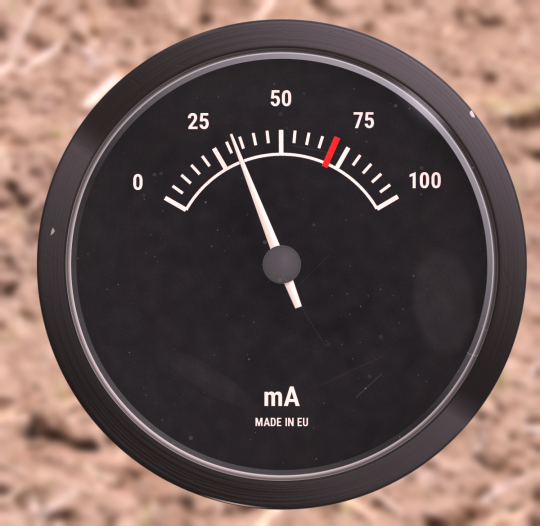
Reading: 32.5 mA
